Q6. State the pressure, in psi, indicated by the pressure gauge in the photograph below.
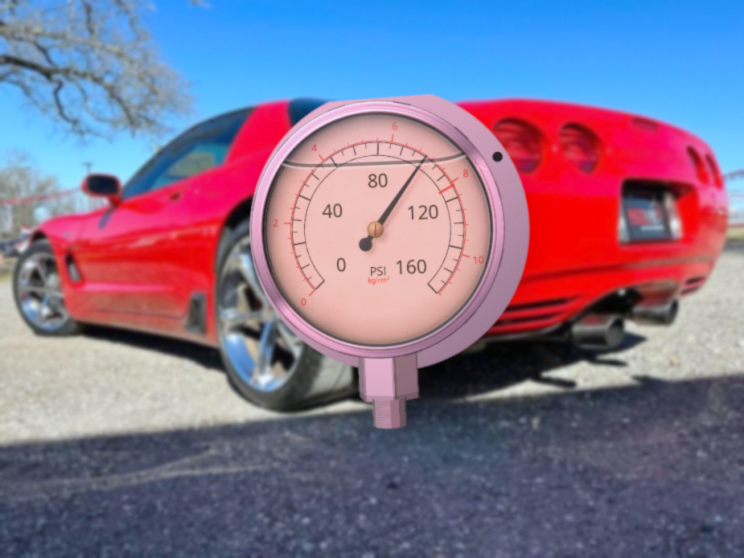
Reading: 100 psi
